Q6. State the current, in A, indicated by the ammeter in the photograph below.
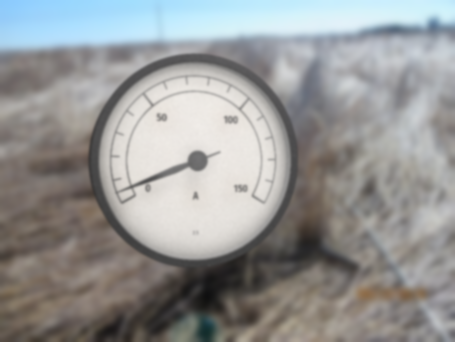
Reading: 5 A
